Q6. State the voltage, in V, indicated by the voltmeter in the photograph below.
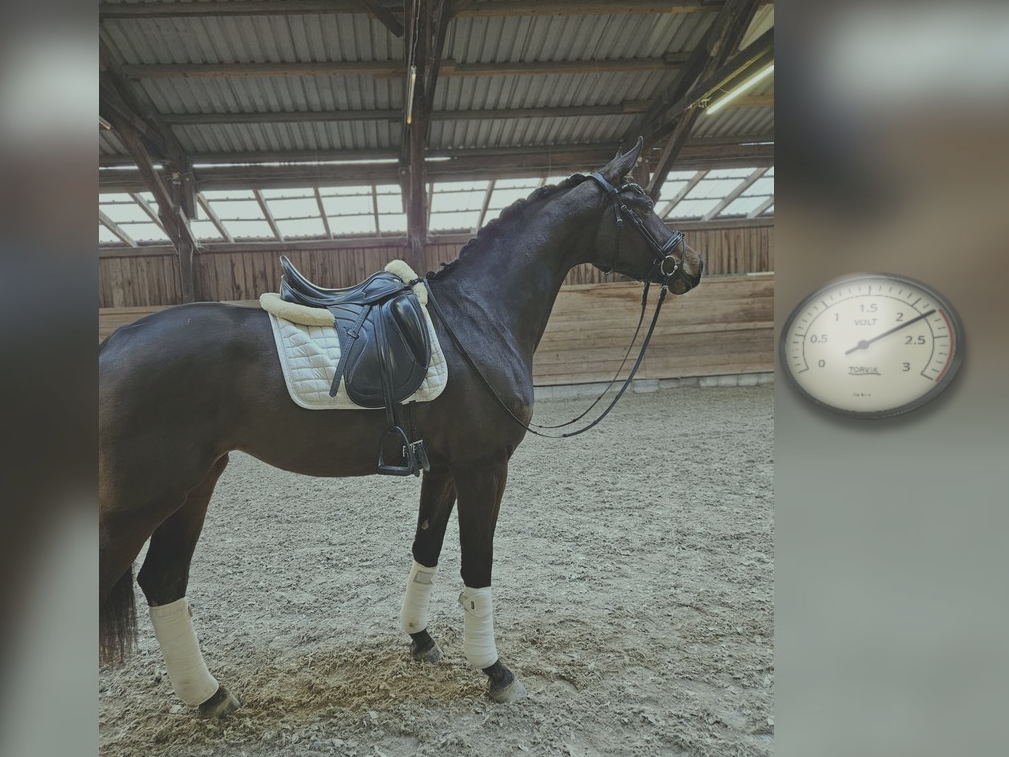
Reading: 2.2 V
